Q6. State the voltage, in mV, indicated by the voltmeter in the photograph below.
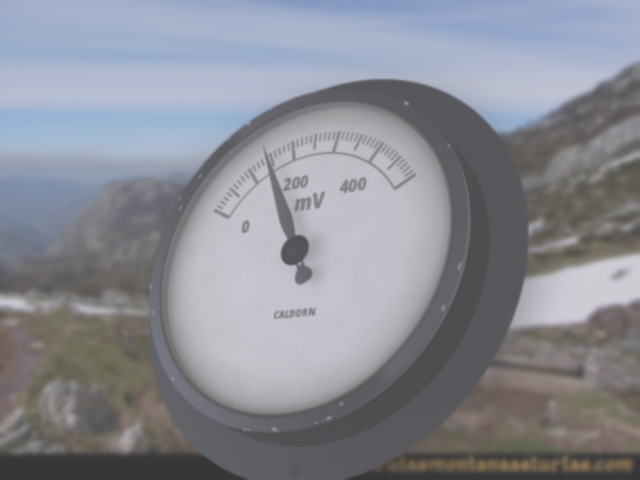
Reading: 150 mV
